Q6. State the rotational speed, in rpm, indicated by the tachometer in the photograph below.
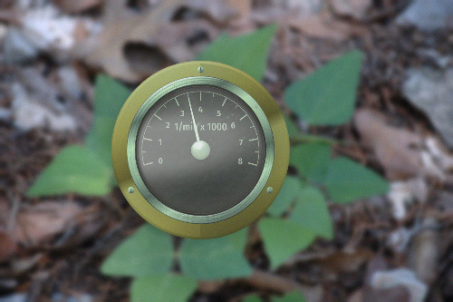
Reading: 3500 rpm
